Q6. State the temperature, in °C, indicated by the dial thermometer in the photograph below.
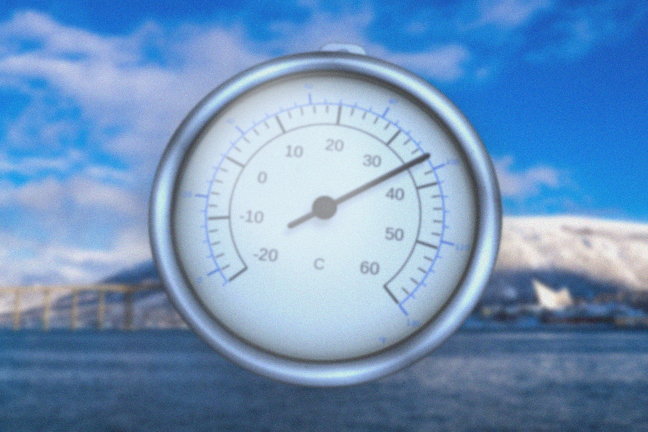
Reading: 36 °C
